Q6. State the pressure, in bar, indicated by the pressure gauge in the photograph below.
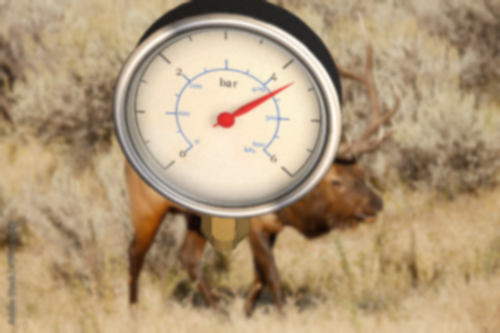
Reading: 4.25 bar
